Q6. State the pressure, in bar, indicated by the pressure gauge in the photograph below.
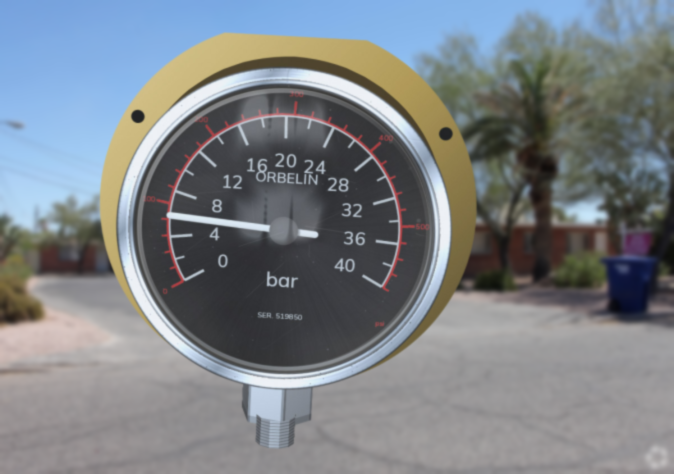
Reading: 6 bar
